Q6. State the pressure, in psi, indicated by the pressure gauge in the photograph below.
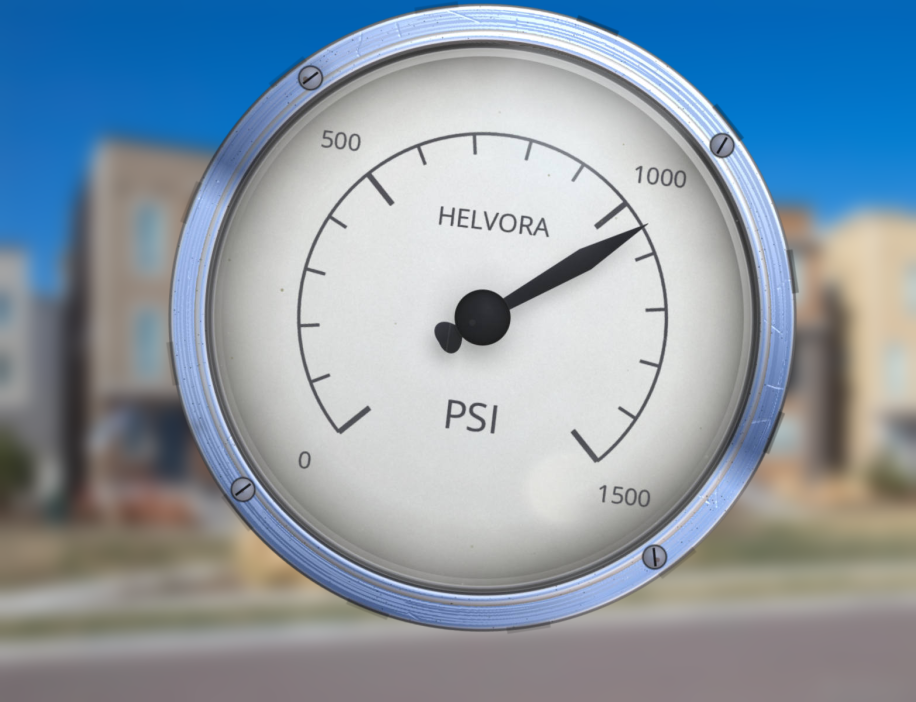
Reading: 1050 psi
